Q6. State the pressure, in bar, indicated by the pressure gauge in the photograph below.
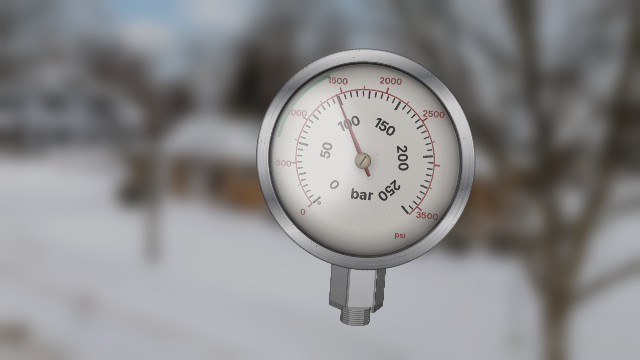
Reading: 100 bar
